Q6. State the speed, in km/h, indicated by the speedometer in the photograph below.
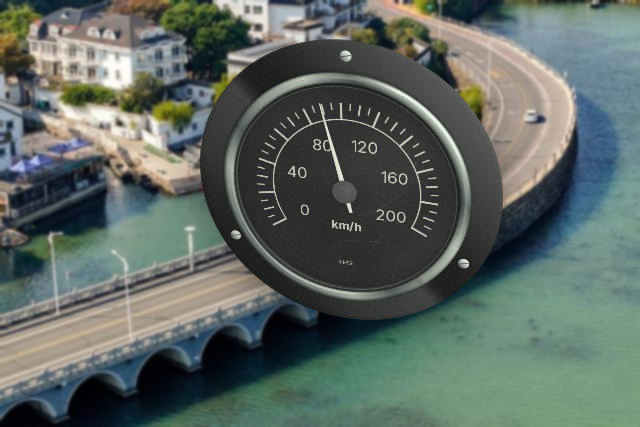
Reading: 90 km/h
